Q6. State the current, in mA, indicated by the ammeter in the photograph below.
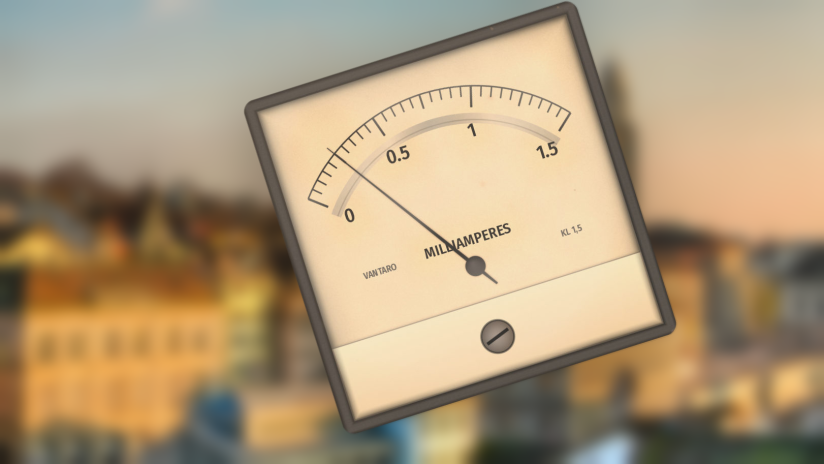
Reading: 0.25 mA
